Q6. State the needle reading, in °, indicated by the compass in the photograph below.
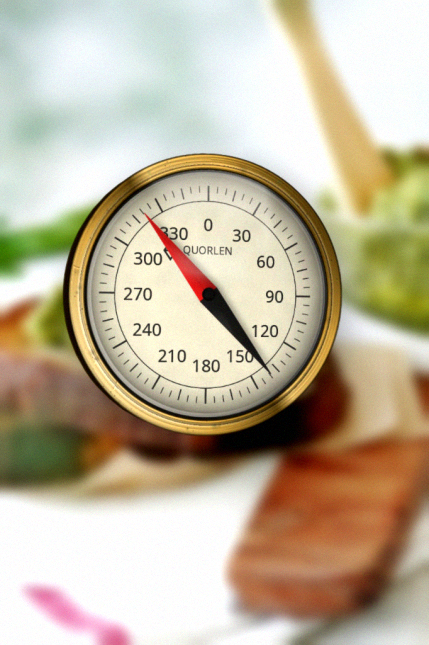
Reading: 320 °
